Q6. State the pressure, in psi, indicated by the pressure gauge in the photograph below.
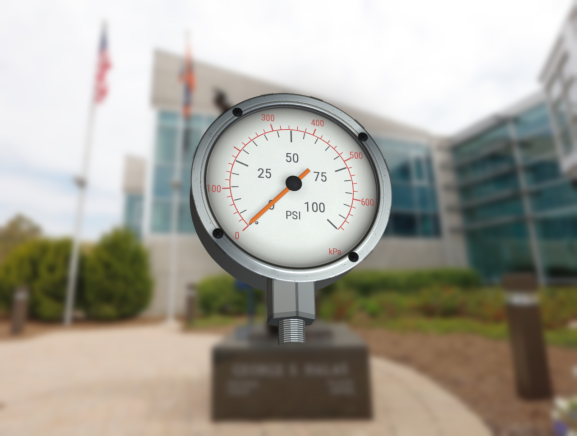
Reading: 0 psi
